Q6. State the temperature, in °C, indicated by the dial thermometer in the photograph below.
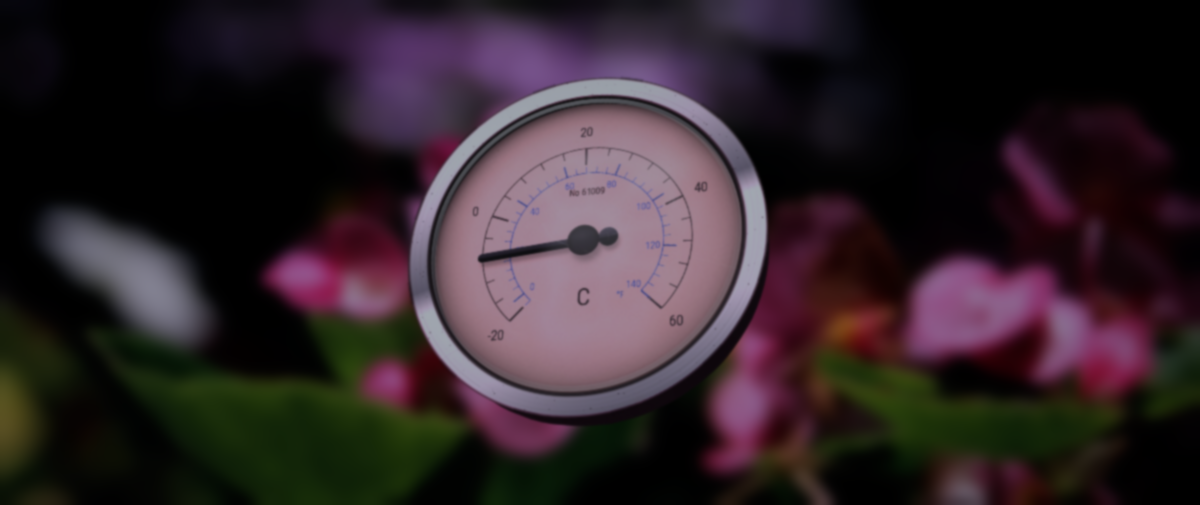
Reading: -8 °C
